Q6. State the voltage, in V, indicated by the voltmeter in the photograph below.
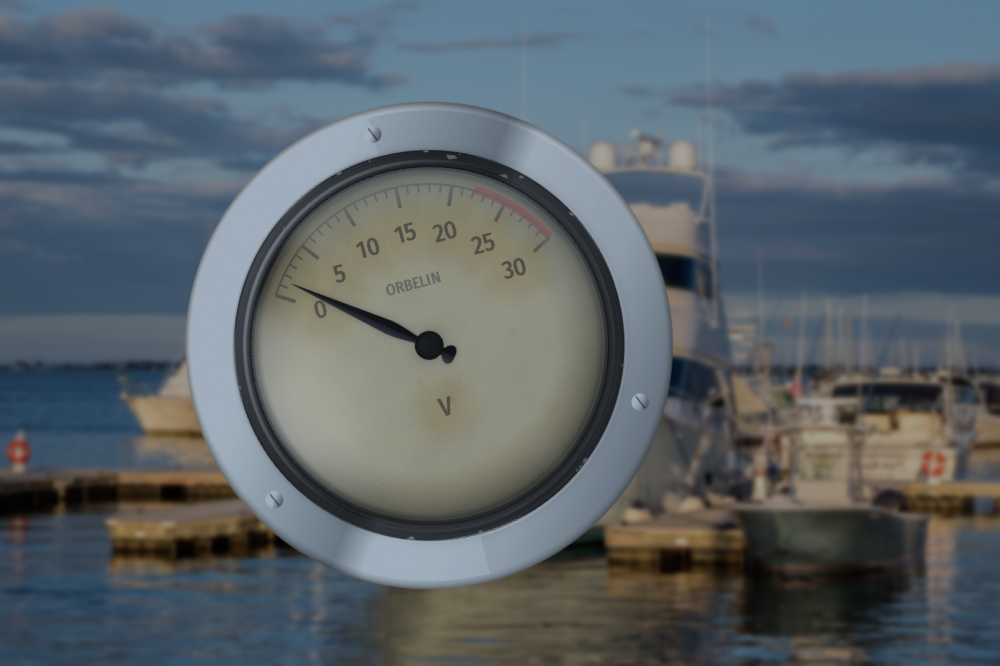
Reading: 1.5 V
